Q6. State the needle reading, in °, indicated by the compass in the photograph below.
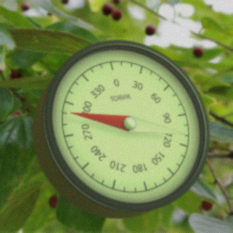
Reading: 290 °
